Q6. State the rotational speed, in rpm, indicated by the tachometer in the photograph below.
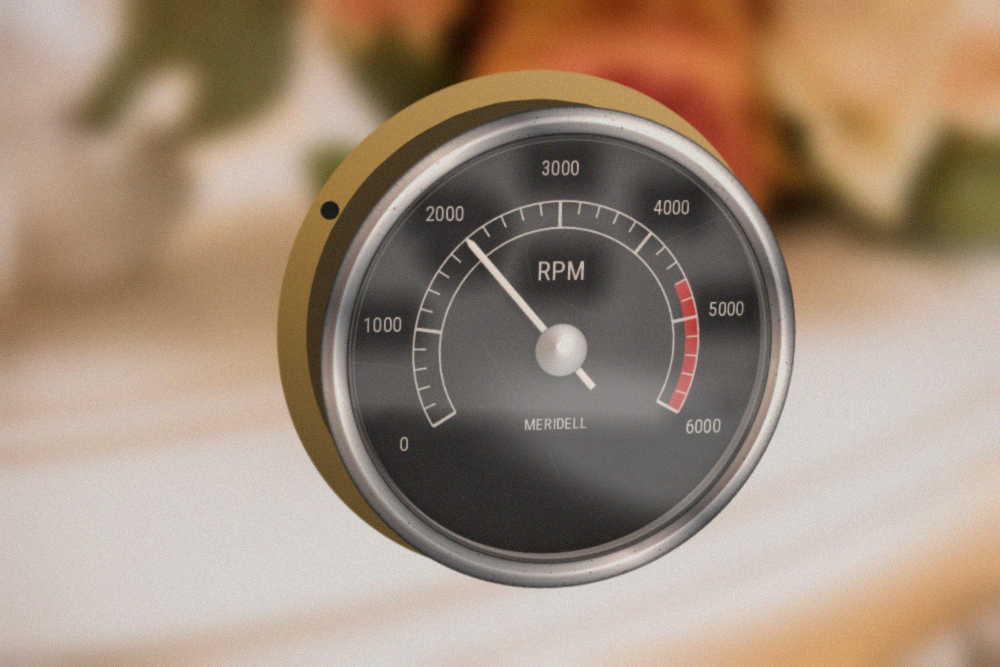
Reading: 2000 rpm
